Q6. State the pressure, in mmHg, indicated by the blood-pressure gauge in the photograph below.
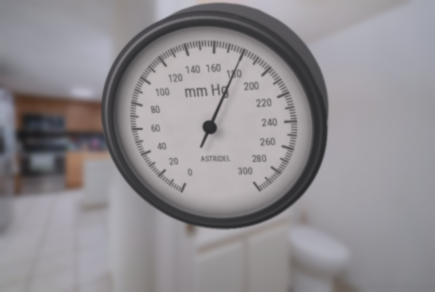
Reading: 180 mmHg
